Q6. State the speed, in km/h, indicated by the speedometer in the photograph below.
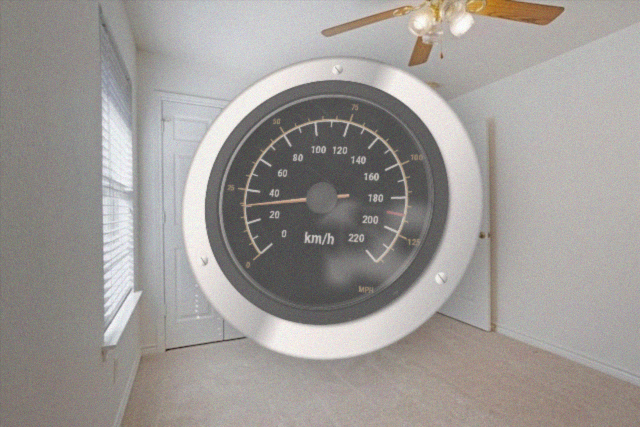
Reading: 30 km/h
